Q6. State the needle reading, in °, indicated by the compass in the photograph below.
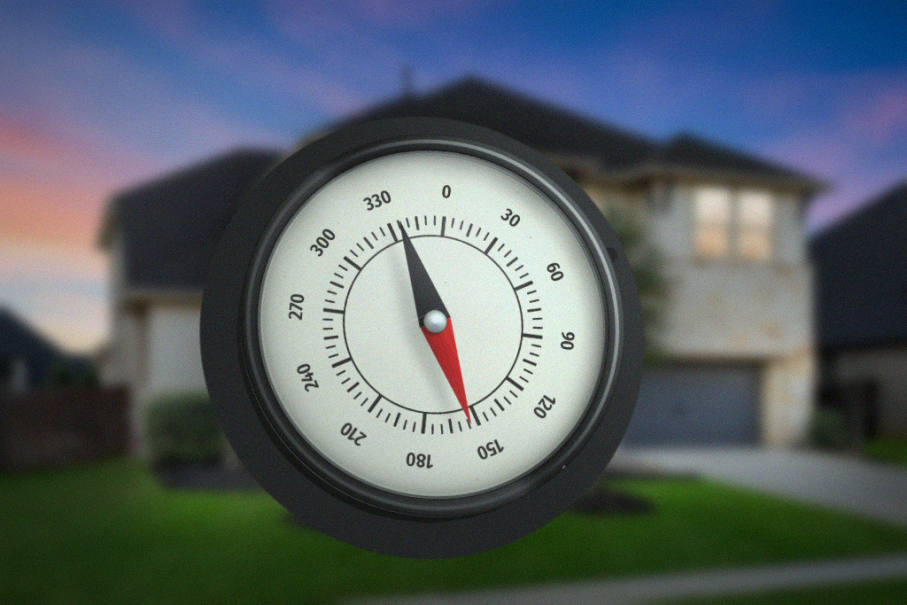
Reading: 155 °
